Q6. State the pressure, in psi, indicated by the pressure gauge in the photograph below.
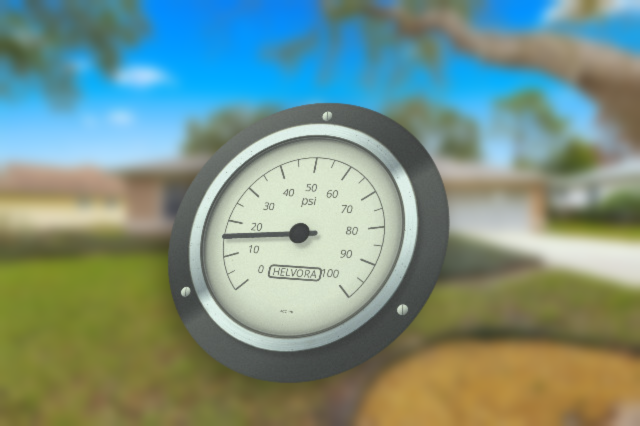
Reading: 15 psi
